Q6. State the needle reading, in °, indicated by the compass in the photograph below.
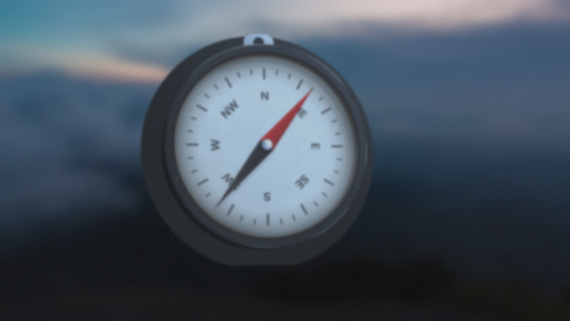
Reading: 40 °
